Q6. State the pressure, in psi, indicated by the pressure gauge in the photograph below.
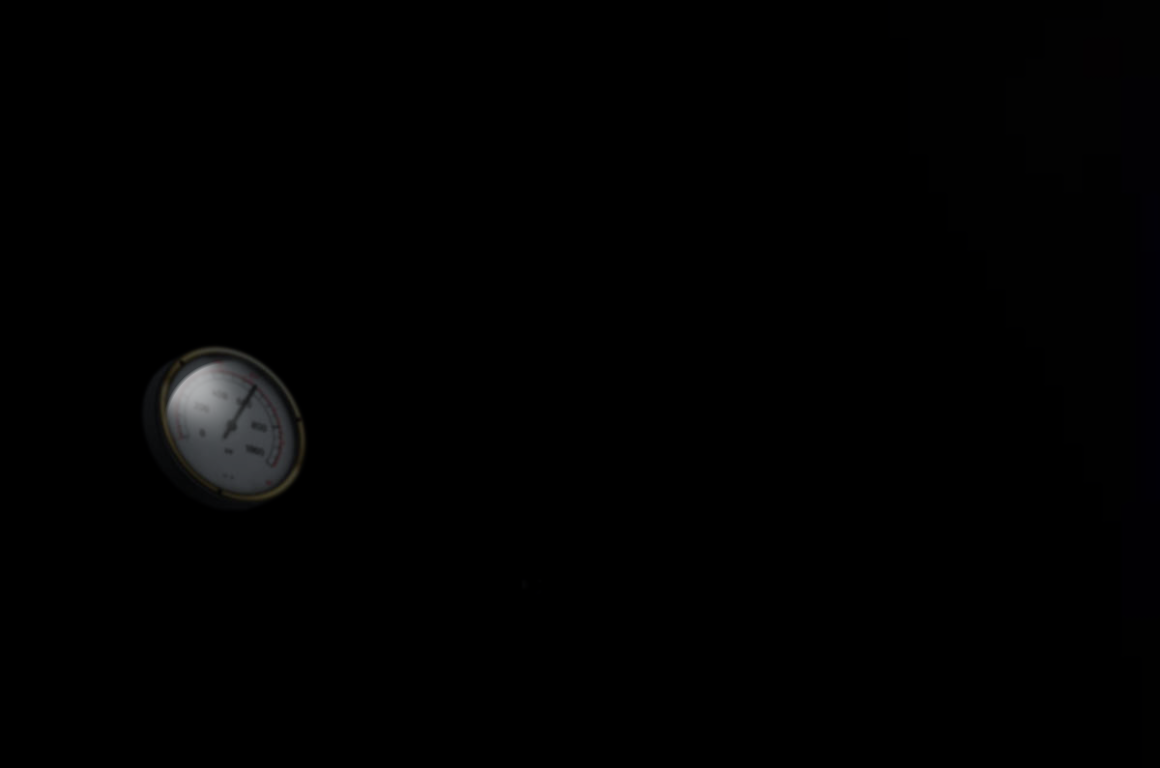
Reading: 600 psi
